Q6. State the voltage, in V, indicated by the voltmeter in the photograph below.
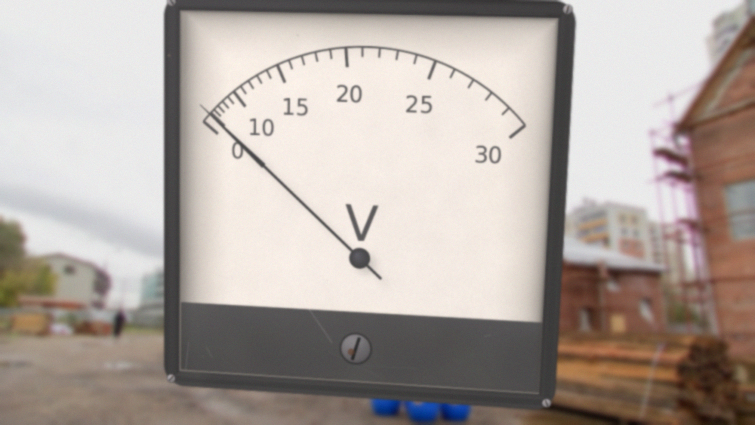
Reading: 5 V
